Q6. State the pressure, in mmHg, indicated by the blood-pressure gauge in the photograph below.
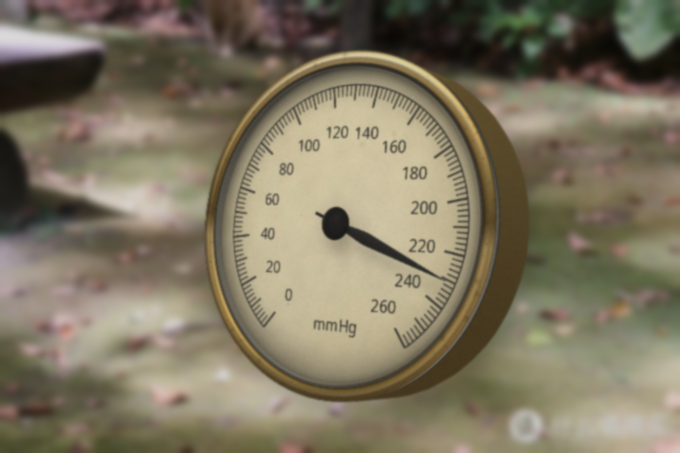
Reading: 230 mmHg
